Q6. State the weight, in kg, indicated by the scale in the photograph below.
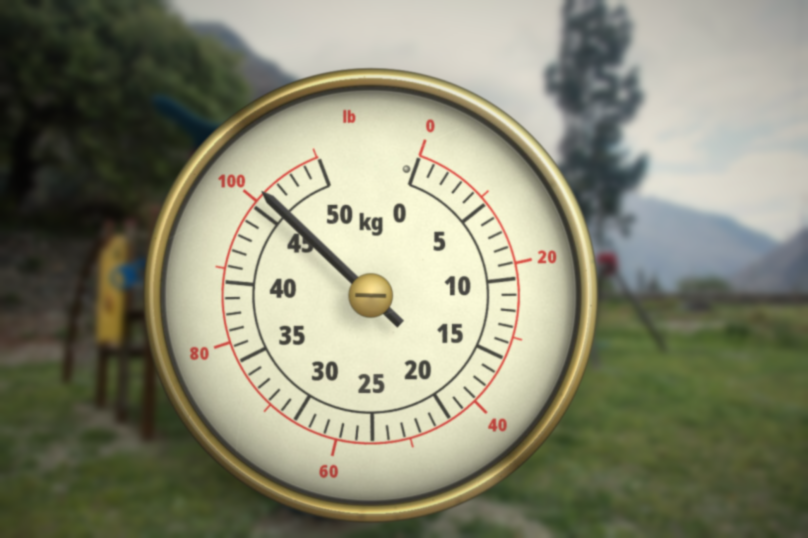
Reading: 46 kg
